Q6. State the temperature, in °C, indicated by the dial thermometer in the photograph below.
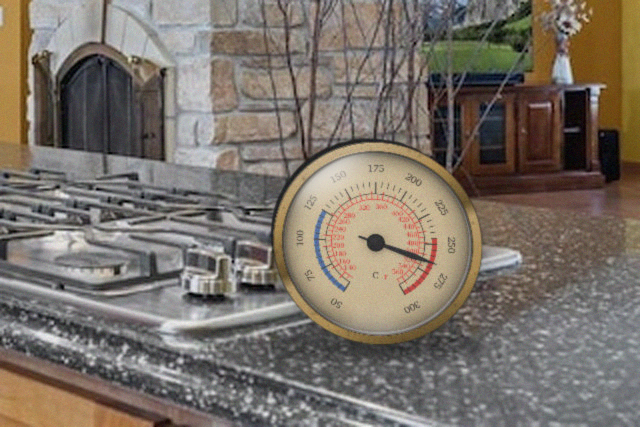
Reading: 265 °C
